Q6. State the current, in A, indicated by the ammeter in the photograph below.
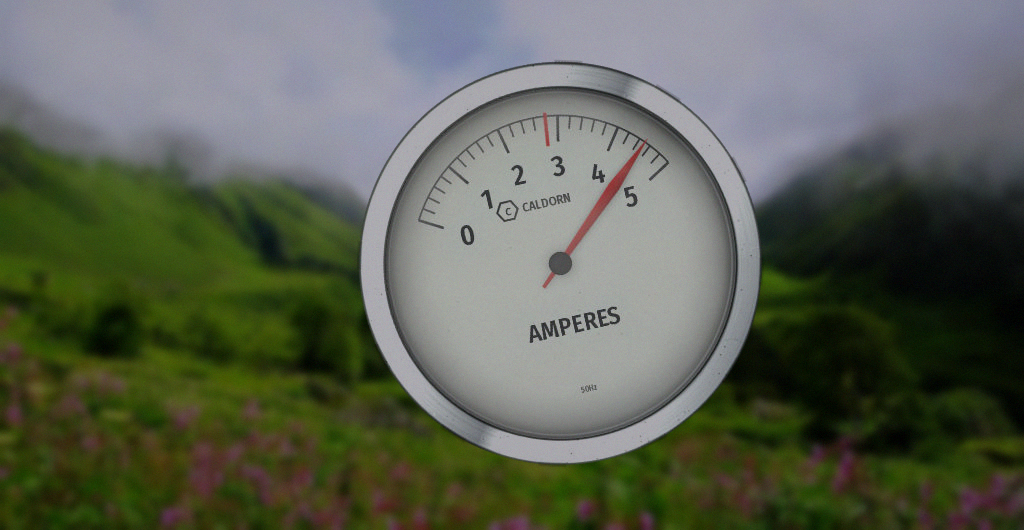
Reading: 4.5 A
